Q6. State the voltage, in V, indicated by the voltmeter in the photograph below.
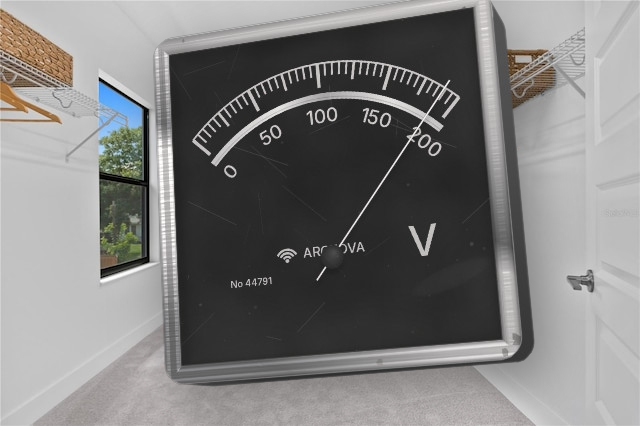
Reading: 190 V
